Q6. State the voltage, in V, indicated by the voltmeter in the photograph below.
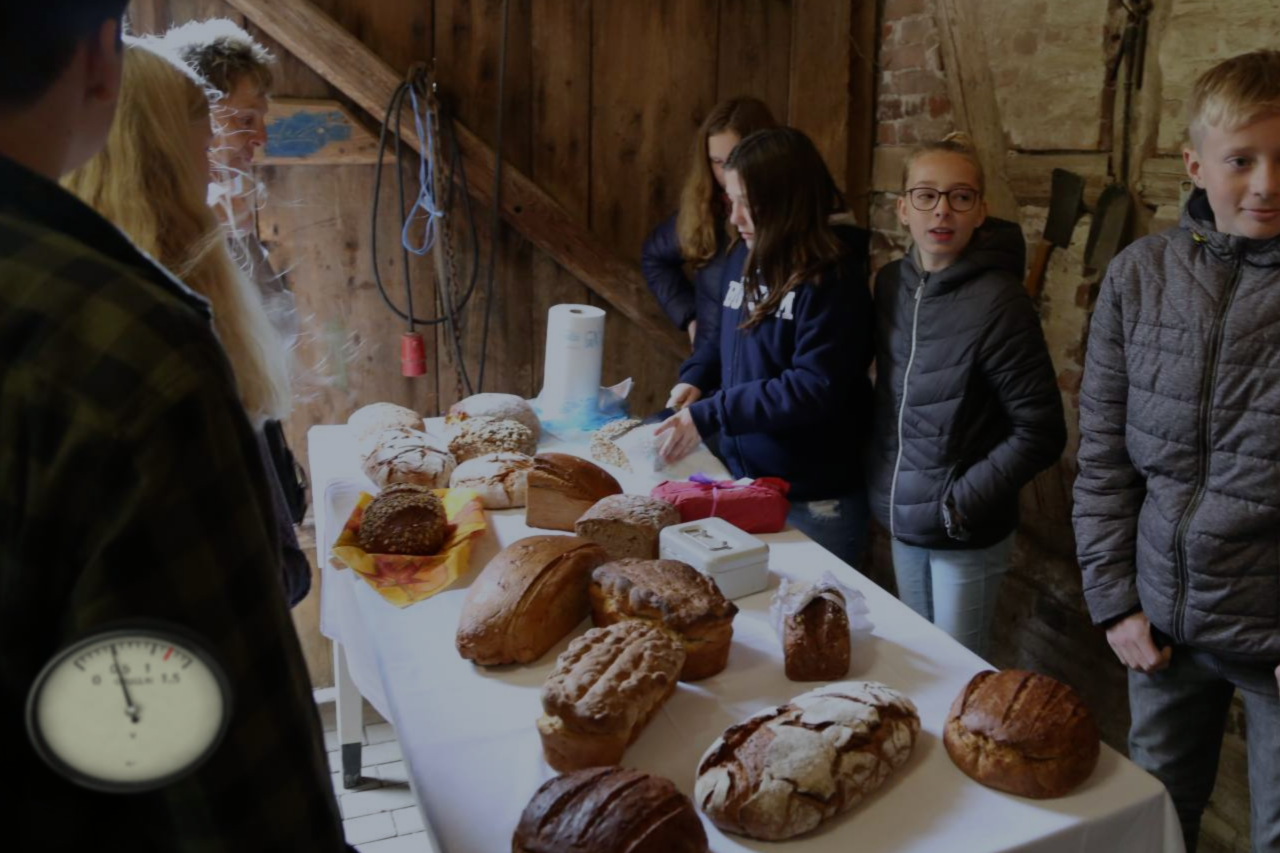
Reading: 0.5 V
